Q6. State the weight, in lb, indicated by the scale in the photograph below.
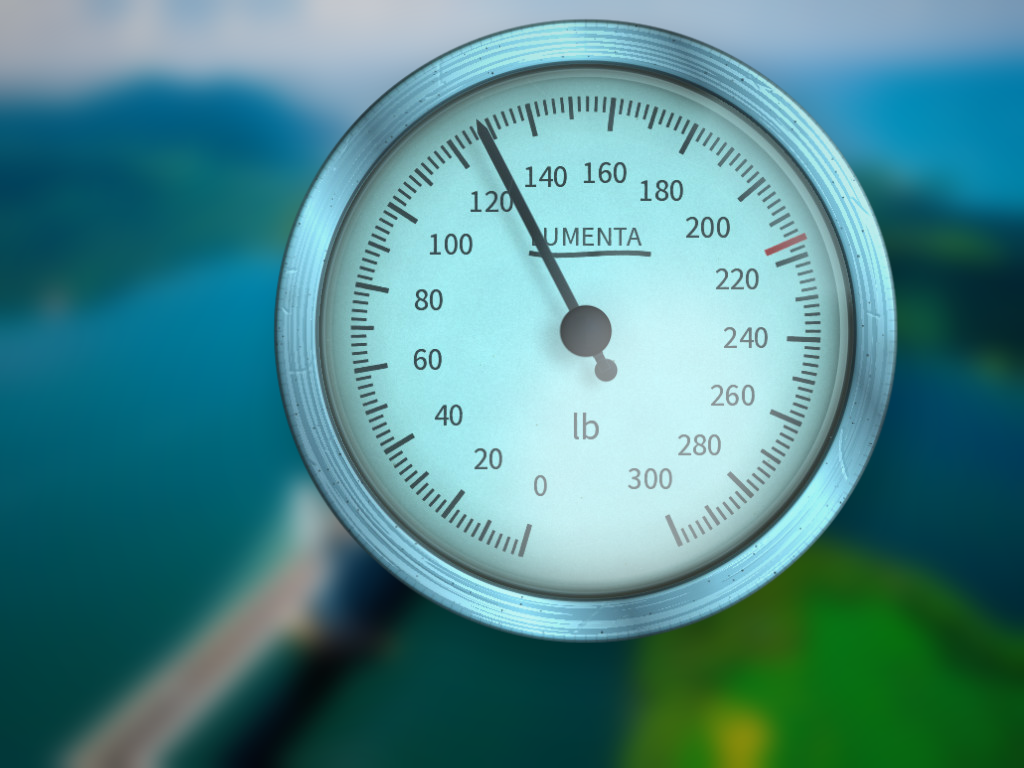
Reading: 128 lb
